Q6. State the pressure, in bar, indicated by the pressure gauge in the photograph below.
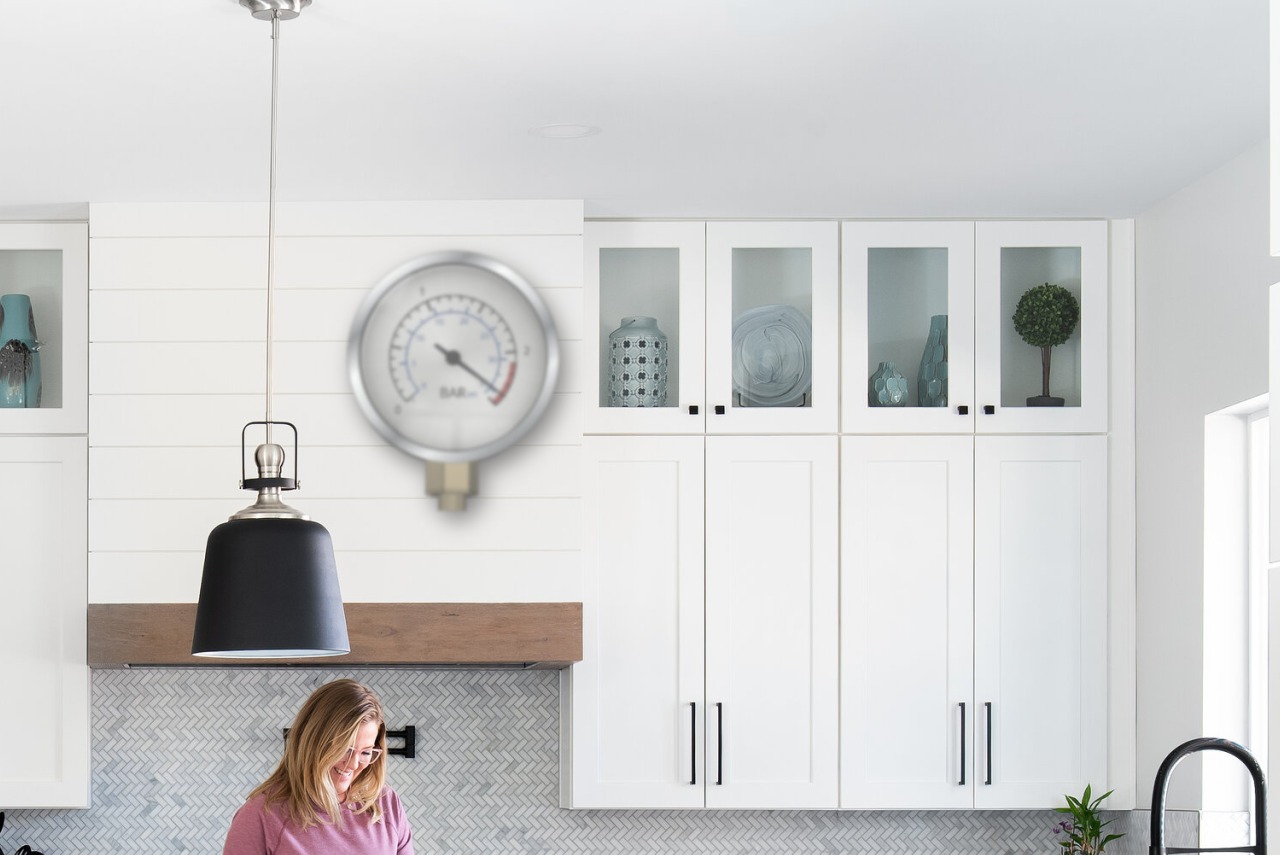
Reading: 2.4 bar
